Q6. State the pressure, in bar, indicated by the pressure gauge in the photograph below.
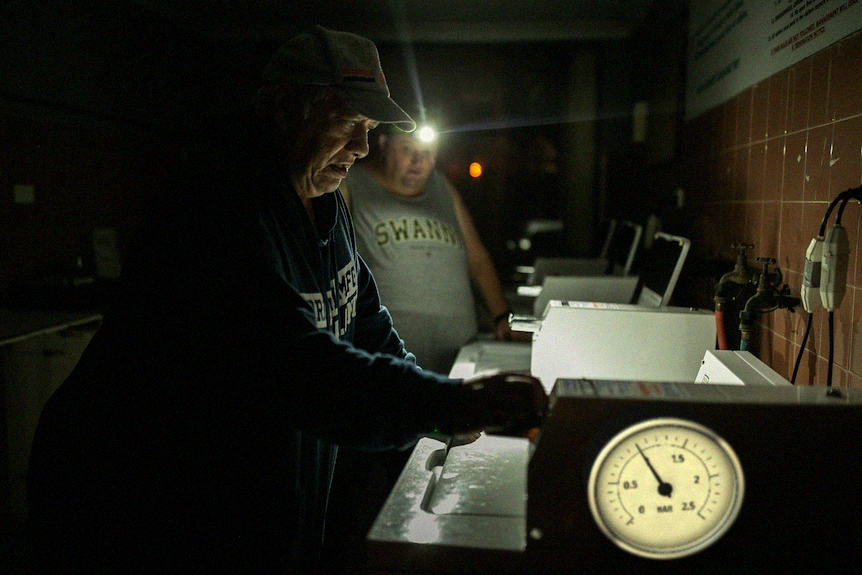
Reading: 1 bar
